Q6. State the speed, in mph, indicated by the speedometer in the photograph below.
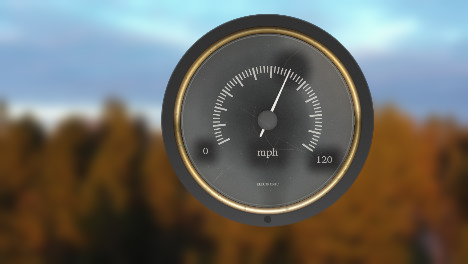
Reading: 70 mph
